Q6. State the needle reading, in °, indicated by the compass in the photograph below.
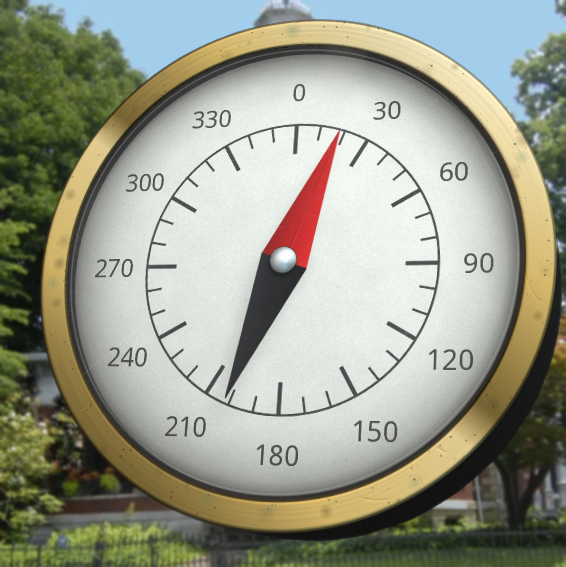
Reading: 20 °
